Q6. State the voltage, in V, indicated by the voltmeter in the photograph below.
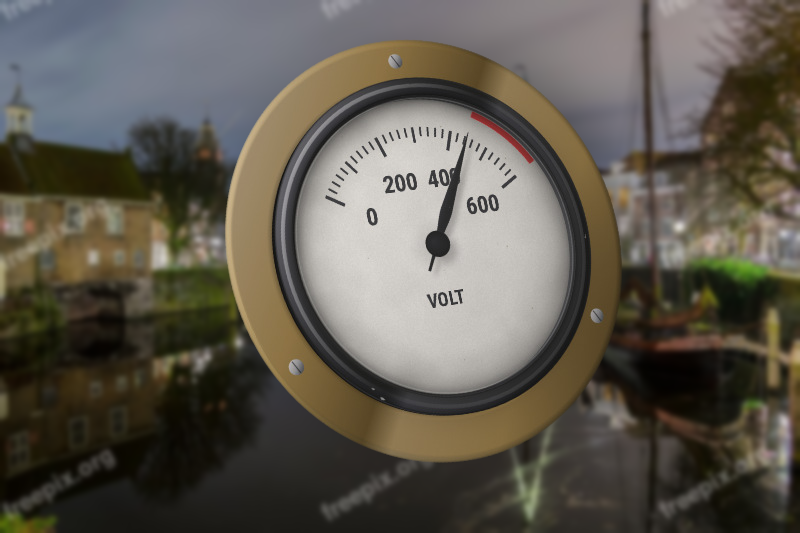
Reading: 440 V
